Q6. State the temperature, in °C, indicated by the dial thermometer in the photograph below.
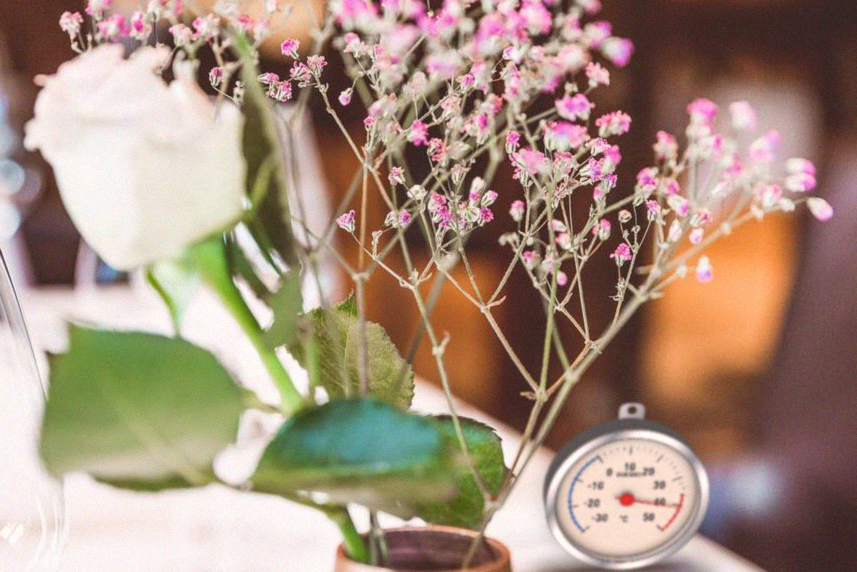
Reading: 40 °C
